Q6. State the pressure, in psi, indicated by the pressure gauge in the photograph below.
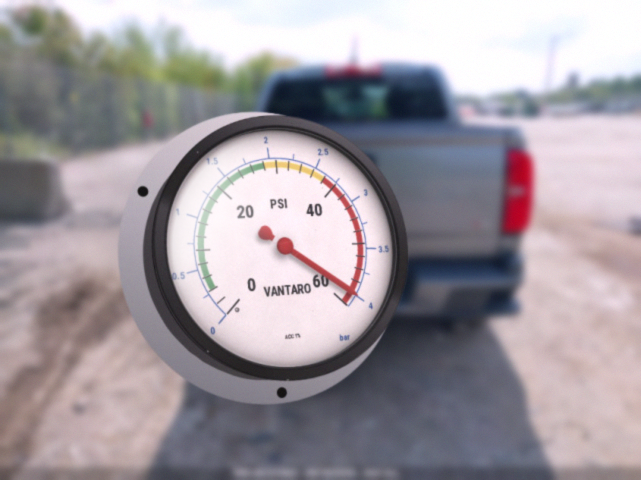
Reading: 58 psi
